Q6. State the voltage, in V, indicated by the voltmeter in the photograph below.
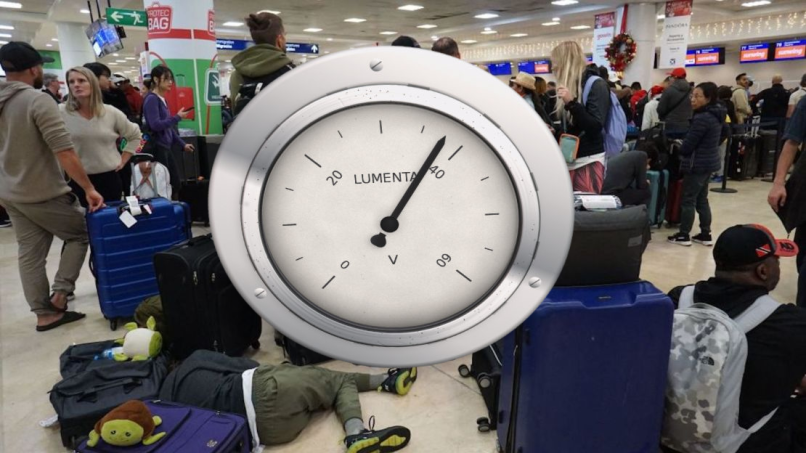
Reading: 37.5 V
